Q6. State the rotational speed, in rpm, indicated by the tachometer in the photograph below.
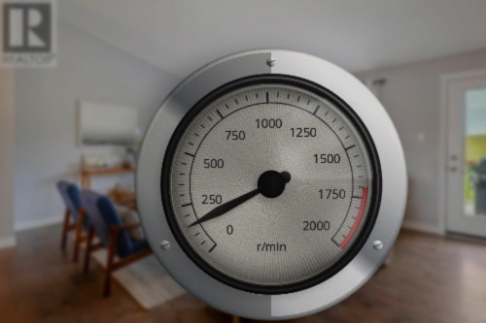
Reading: 150 rpm
